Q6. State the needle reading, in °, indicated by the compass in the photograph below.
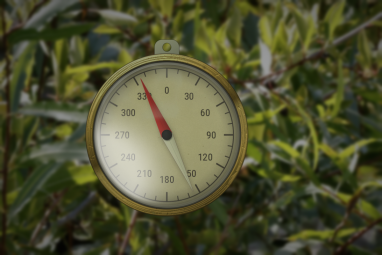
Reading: 335 °
